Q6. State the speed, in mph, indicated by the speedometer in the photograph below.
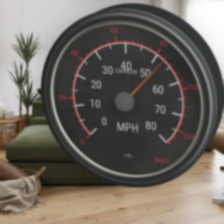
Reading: 52.5 mph
